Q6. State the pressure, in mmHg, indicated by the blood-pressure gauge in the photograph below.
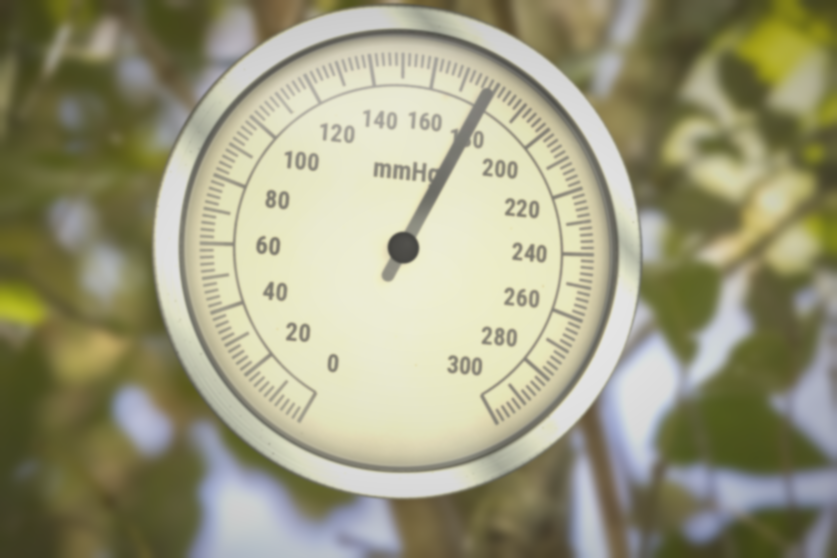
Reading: 178 mmHg
